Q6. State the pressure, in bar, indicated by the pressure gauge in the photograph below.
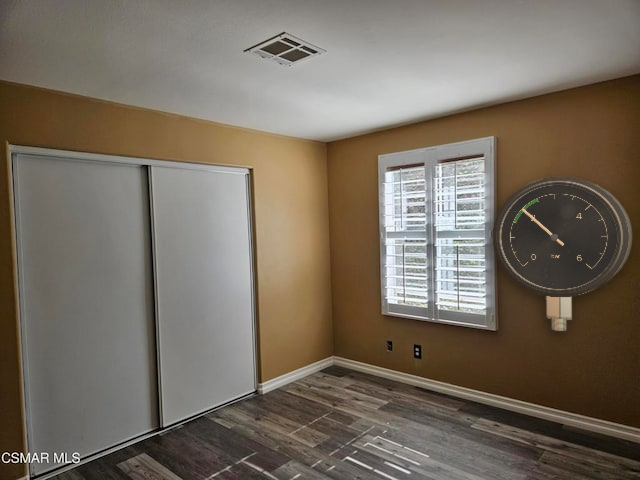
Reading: 2 bar
